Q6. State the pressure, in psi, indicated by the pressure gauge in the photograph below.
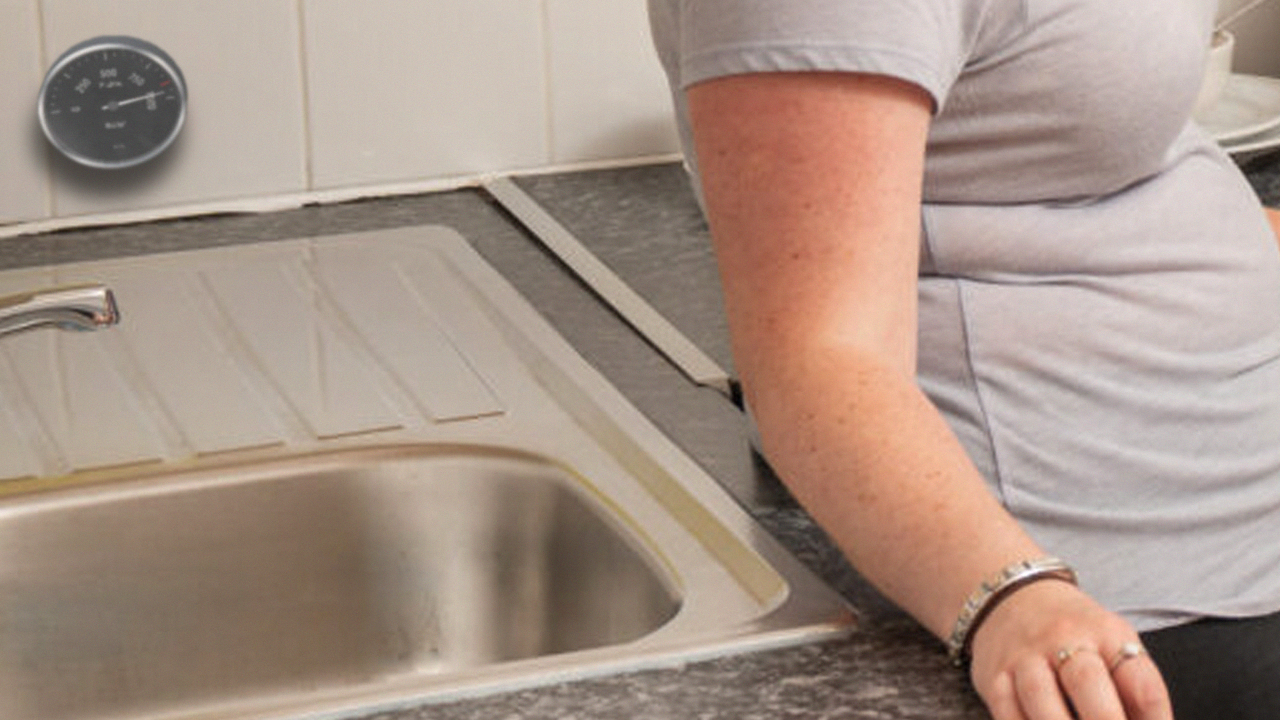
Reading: 950 psi
